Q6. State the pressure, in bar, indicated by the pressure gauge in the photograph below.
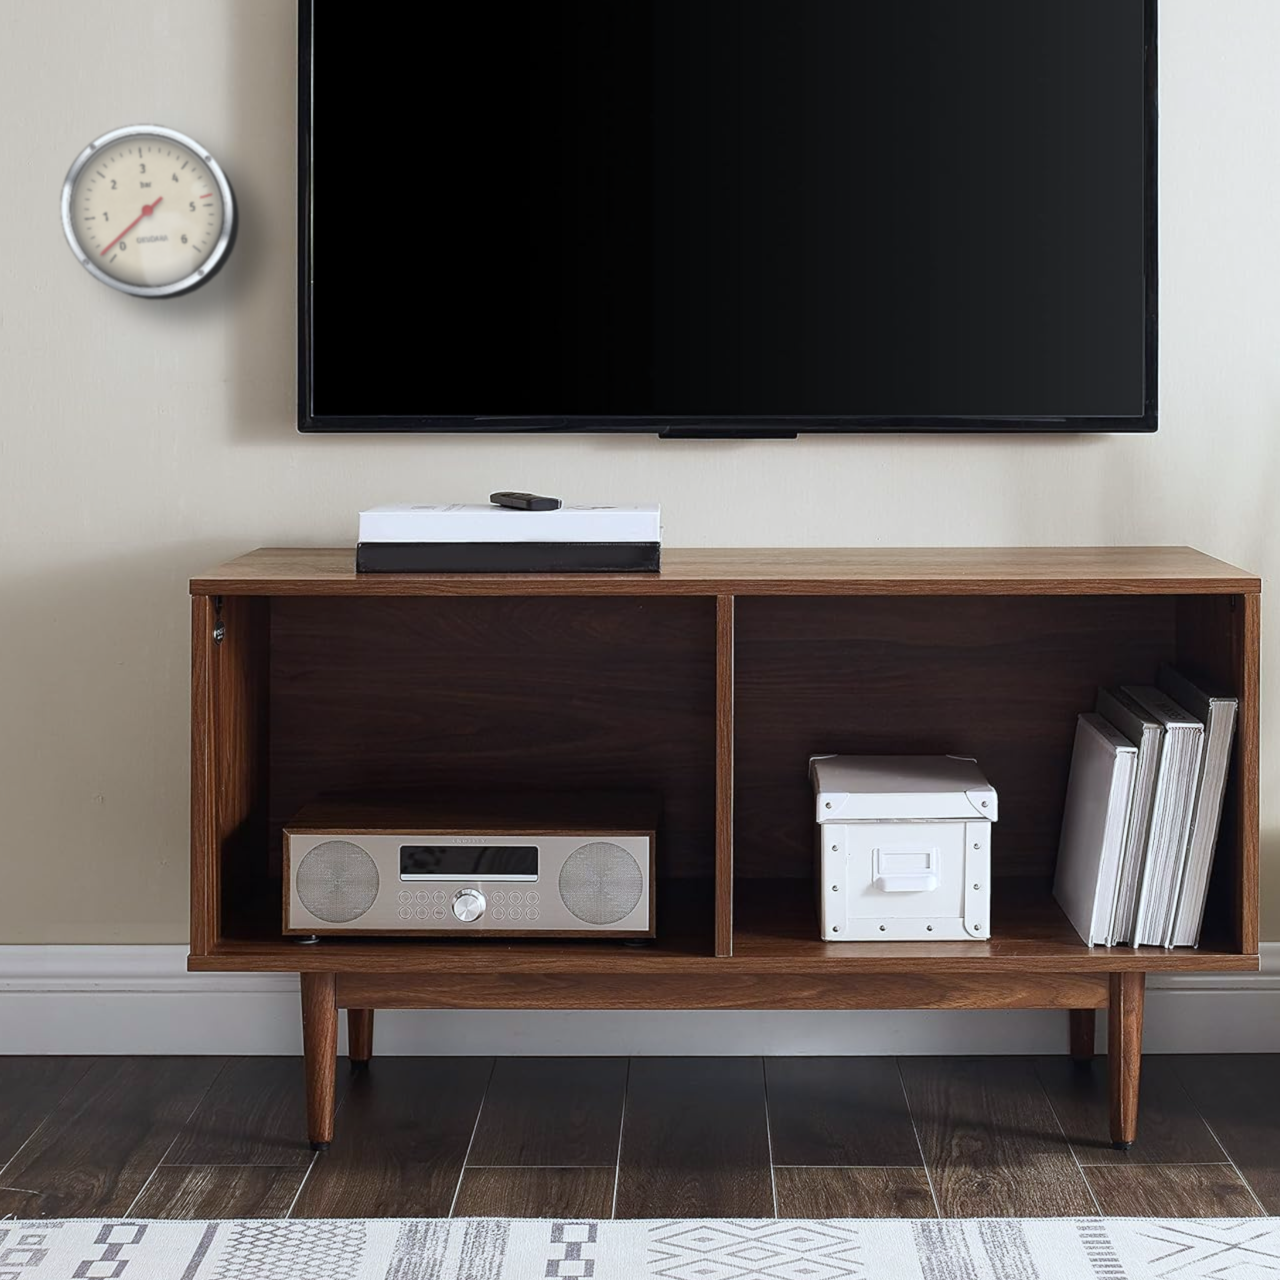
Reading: 0.2 bar
